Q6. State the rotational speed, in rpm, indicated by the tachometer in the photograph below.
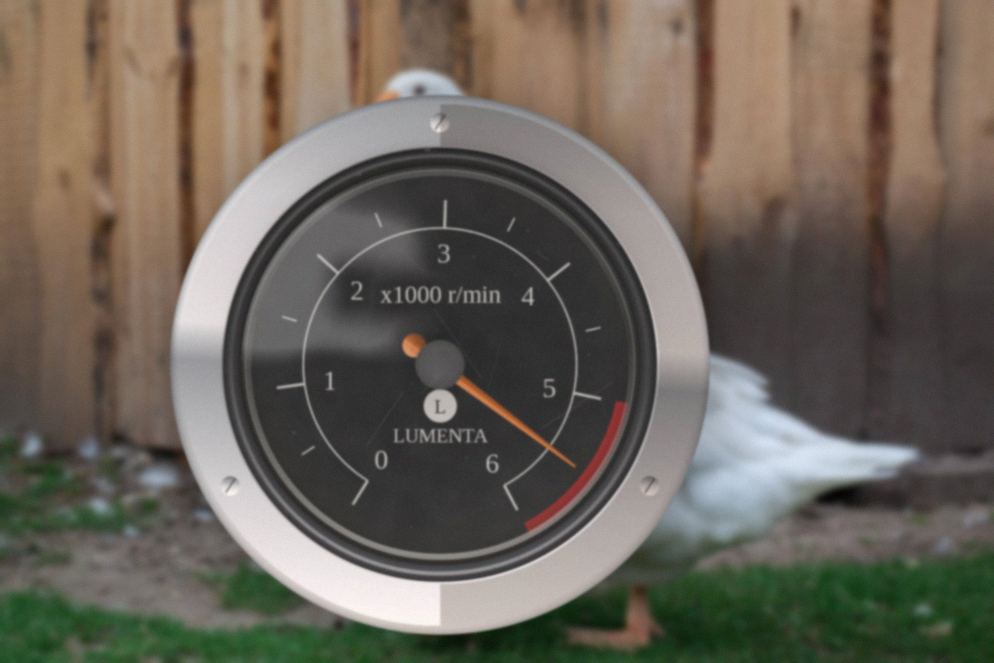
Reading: 5500 rpm
